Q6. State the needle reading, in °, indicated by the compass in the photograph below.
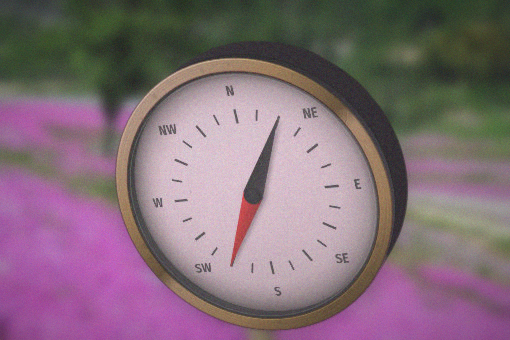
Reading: 210 °
